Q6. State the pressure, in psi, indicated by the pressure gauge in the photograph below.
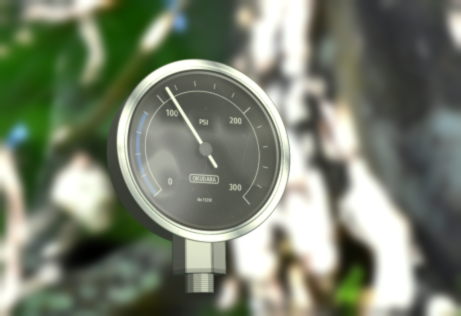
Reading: 110 psi
